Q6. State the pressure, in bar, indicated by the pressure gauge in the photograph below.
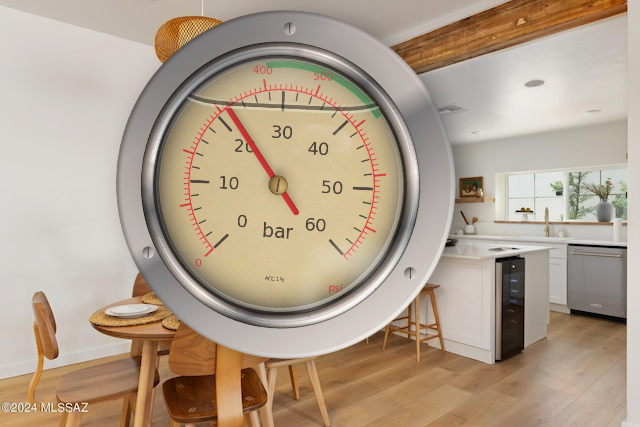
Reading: 22 bar
